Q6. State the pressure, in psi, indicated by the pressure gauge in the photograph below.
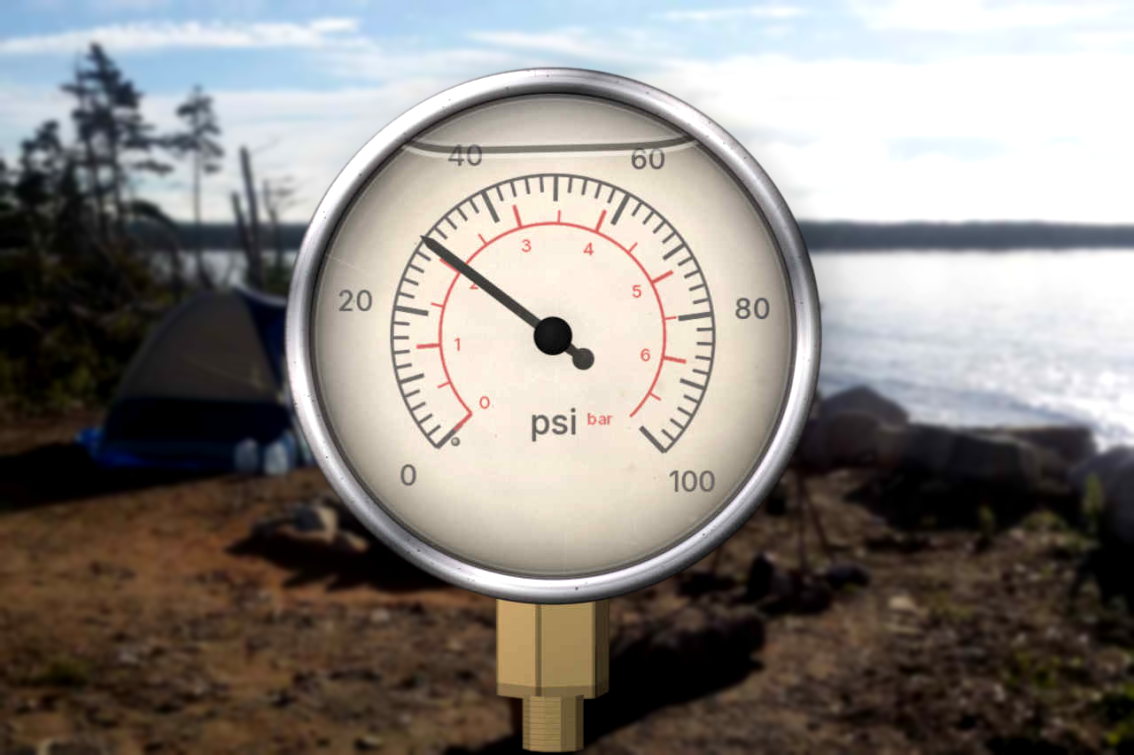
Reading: 30 psi
